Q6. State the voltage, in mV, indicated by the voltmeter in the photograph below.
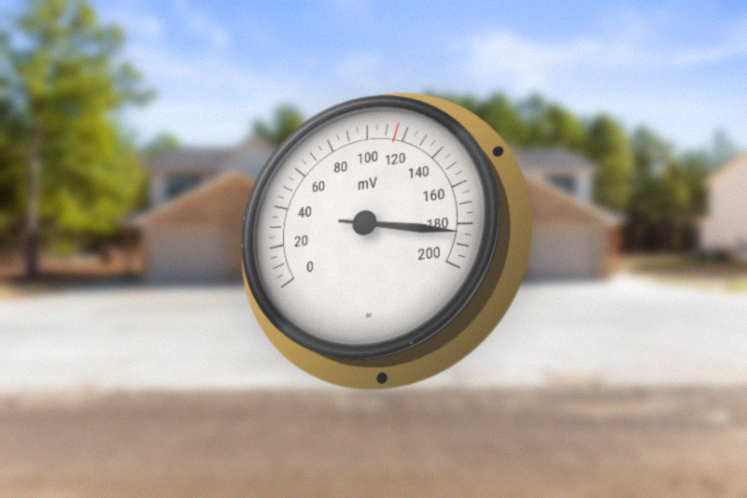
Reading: 185 mV
